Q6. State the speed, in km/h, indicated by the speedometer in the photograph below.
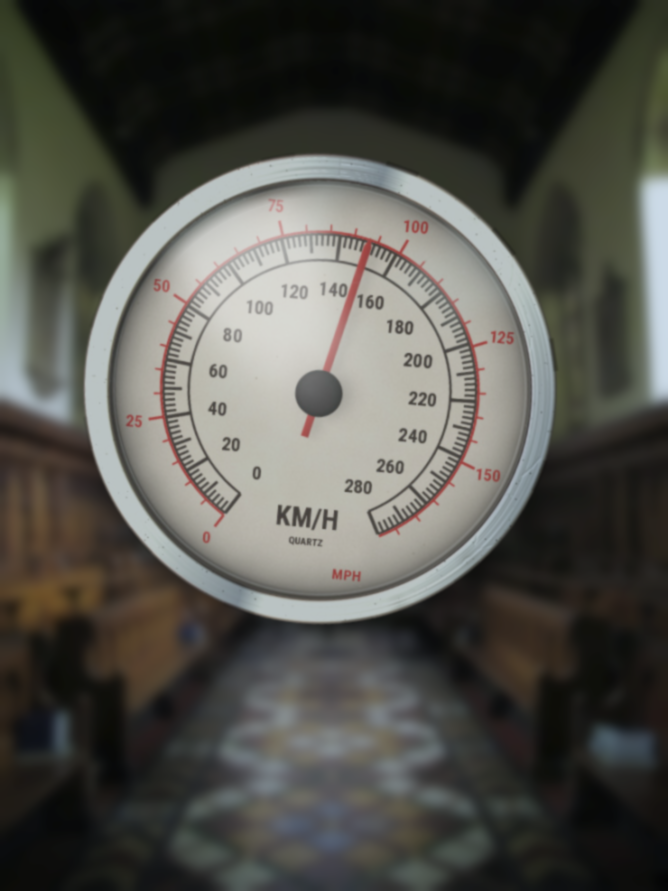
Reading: 150 km/h
